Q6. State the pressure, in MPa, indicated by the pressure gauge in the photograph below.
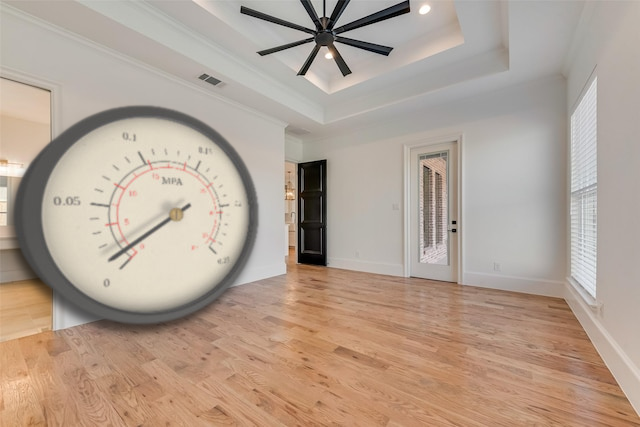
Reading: 0.01 MPa
